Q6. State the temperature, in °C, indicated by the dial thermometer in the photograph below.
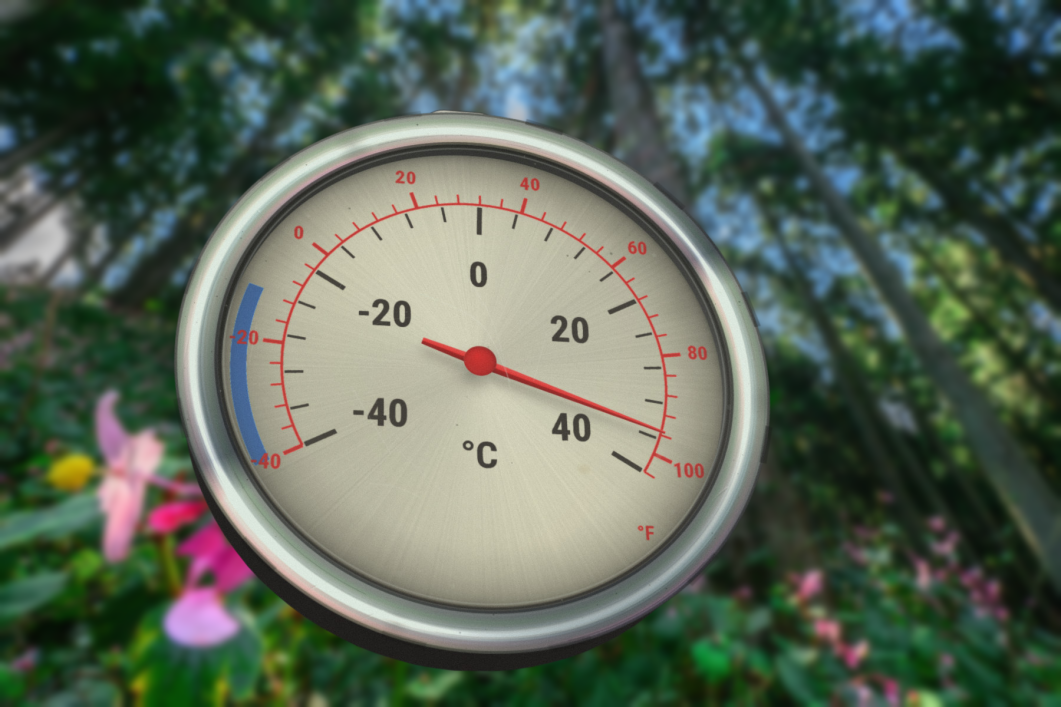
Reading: 36 °C
